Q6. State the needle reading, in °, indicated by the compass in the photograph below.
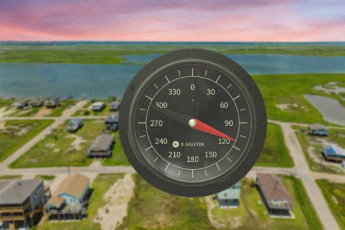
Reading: 112.5 °
